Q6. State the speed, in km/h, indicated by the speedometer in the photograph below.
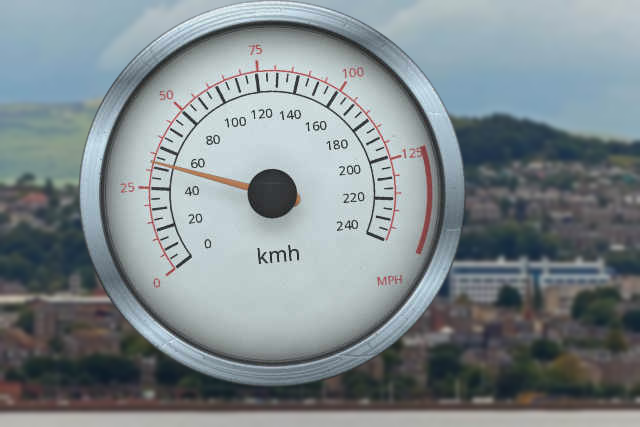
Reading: 52.5 km/h
